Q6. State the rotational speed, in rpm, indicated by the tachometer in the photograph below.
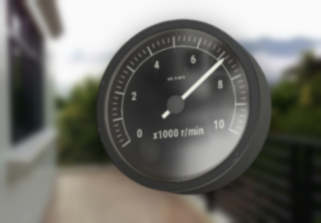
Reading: 7200 rpm
